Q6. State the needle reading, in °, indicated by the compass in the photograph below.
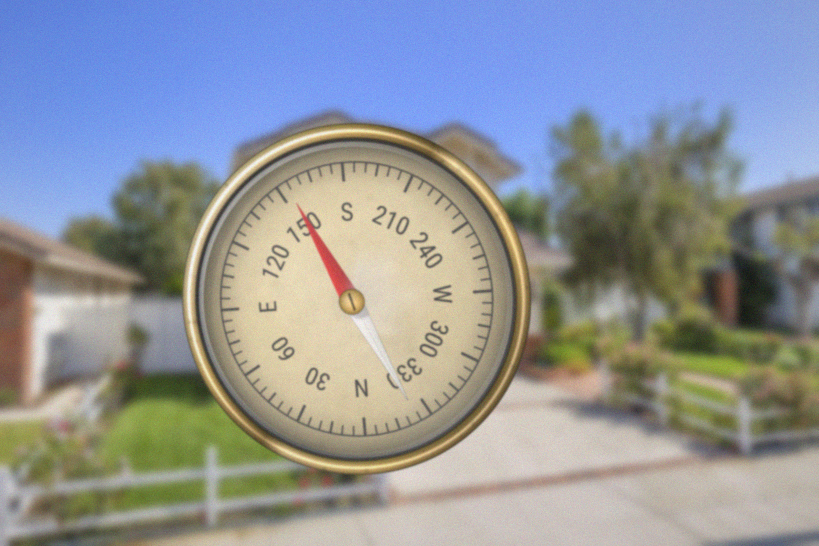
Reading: 155 °
